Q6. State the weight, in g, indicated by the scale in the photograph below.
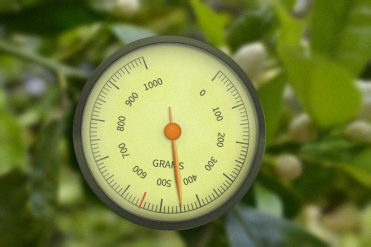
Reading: 450 g
